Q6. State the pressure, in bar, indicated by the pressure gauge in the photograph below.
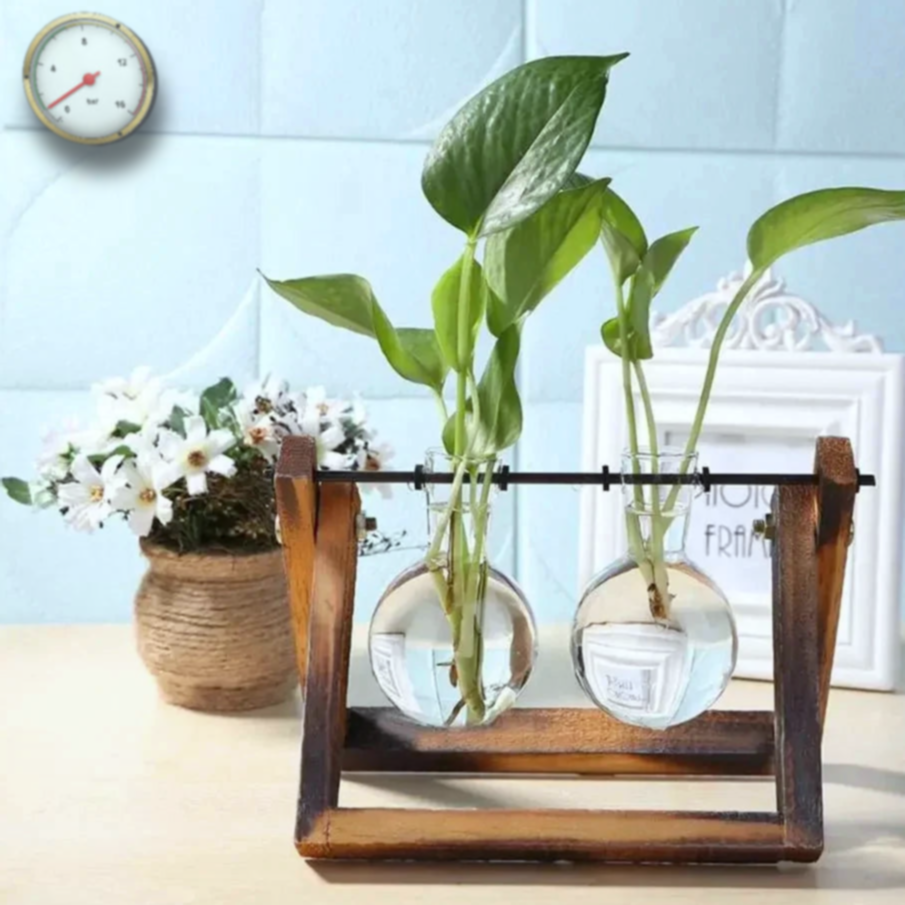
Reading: 1 bar
